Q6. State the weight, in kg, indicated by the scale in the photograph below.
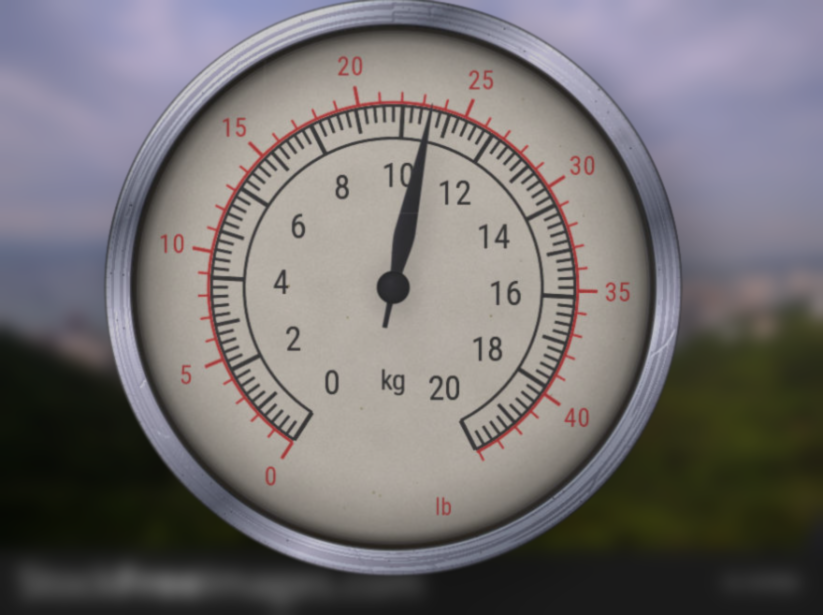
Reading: 10.6 kg
